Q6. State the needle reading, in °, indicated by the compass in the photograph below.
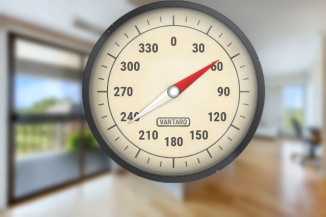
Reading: 55 °
